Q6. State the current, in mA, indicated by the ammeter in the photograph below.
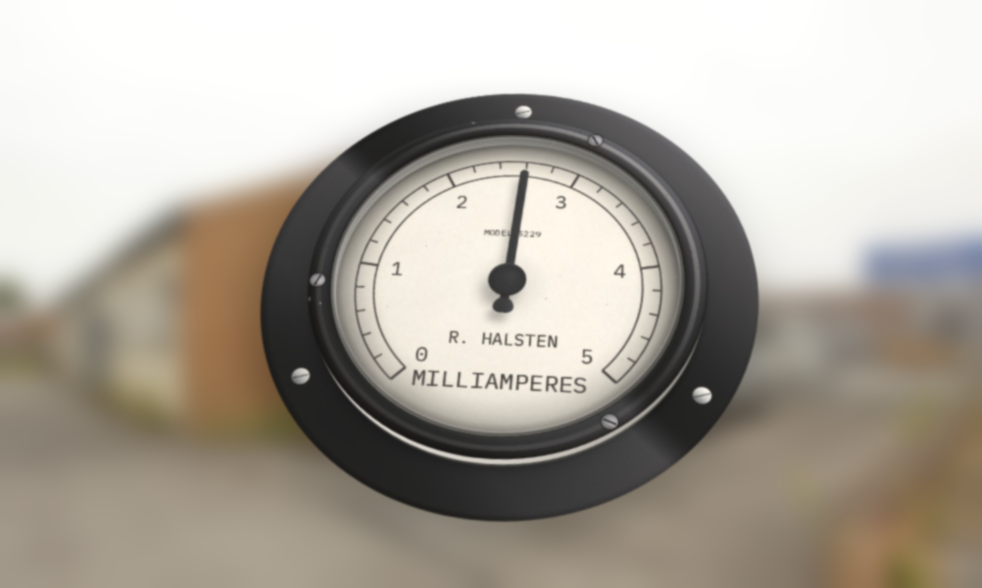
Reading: 2.6 mA
